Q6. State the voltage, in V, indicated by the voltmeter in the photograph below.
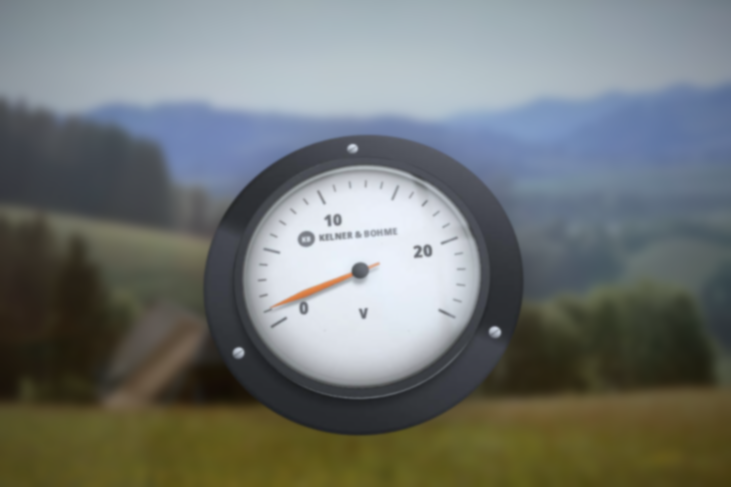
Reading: 1 V
